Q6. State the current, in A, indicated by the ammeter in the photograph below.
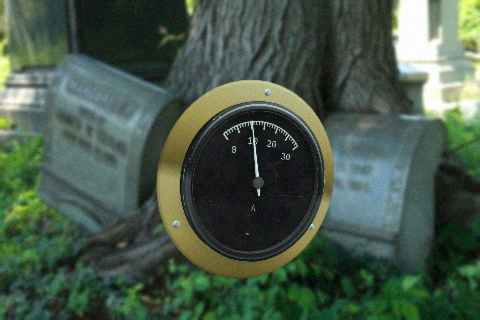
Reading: 10 A
